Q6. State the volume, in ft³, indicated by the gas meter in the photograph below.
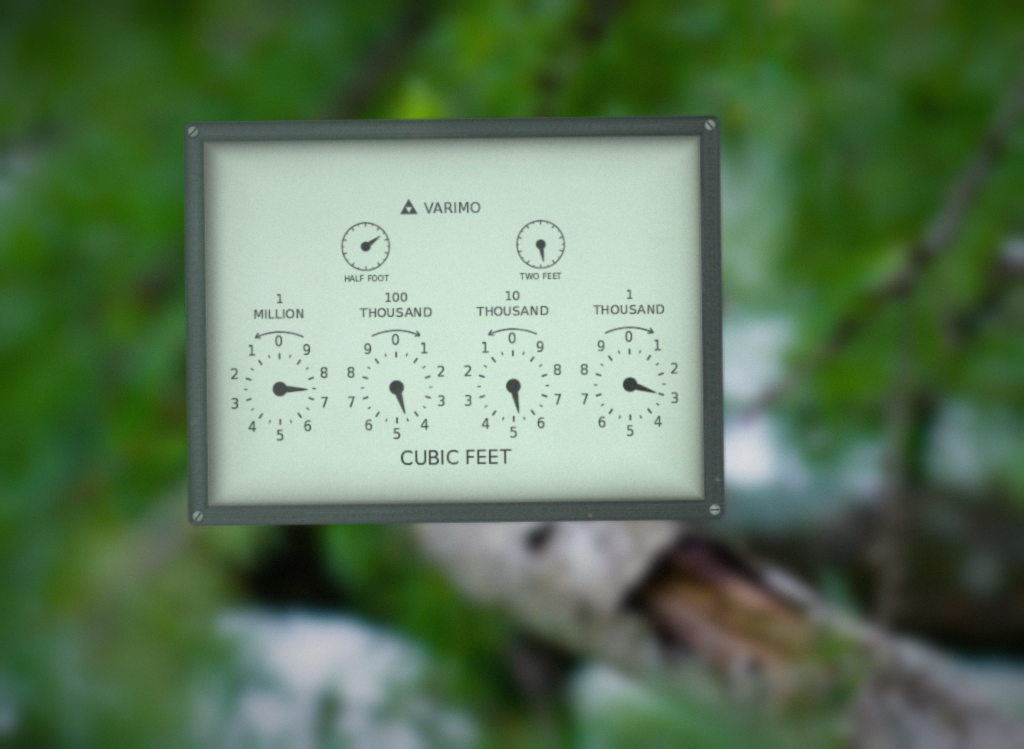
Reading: 745300 ft³
